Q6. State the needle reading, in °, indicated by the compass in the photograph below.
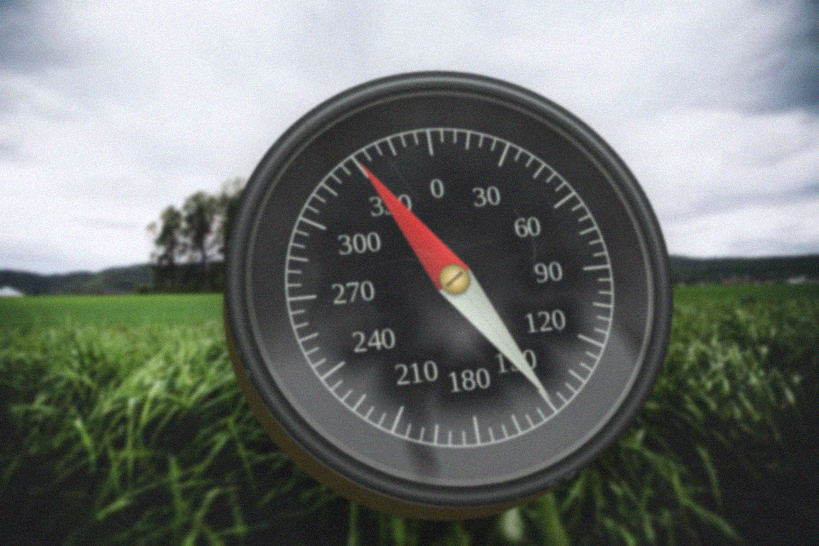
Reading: 330 °
